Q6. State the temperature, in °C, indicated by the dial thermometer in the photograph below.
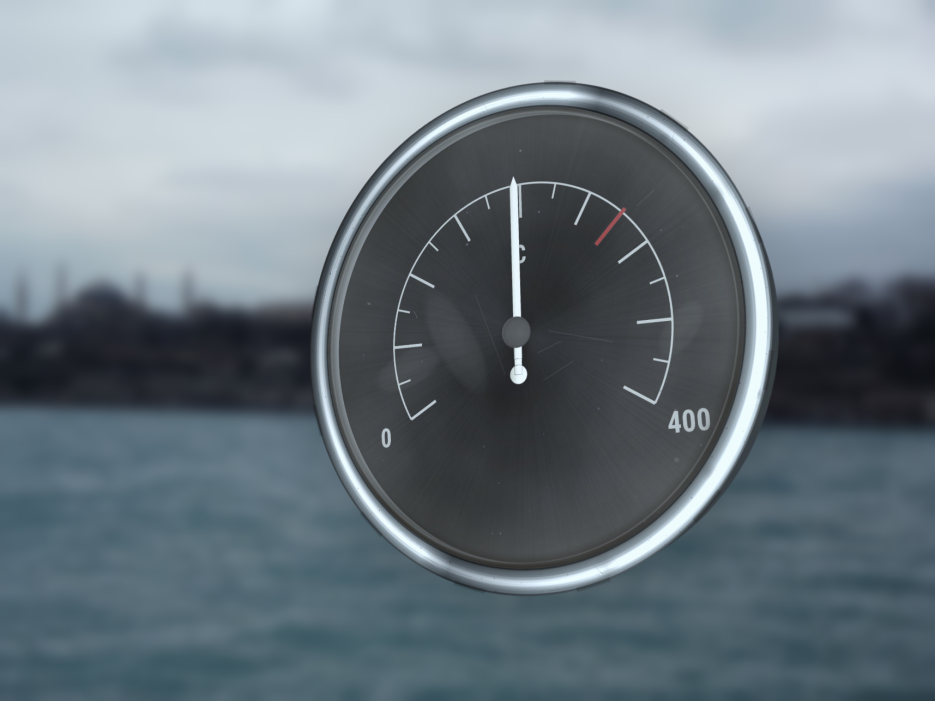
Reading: 200 °C
